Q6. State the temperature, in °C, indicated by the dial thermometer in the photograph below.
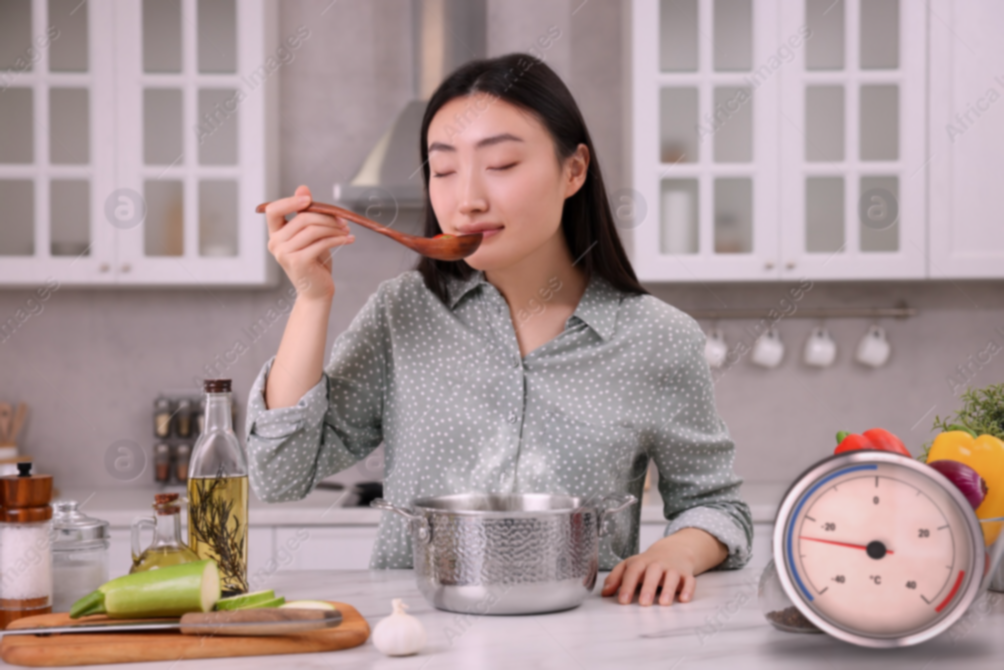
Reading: -25 °C
